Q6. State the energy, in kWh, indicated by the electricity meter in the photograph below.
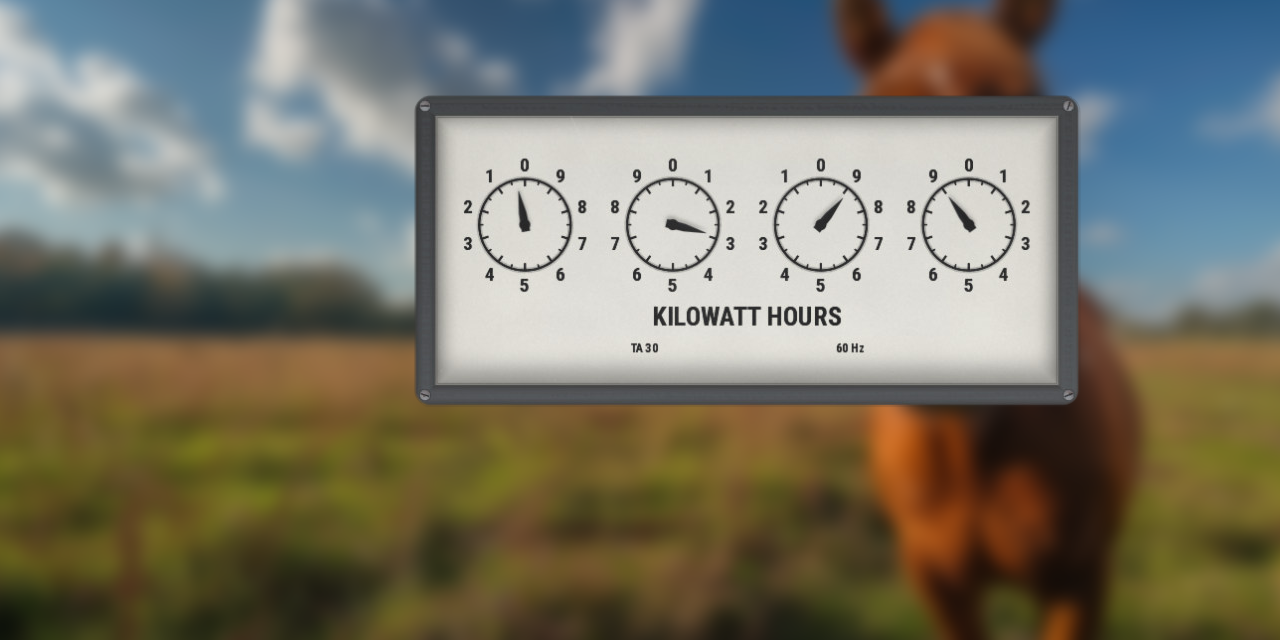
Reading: 289 kWh
